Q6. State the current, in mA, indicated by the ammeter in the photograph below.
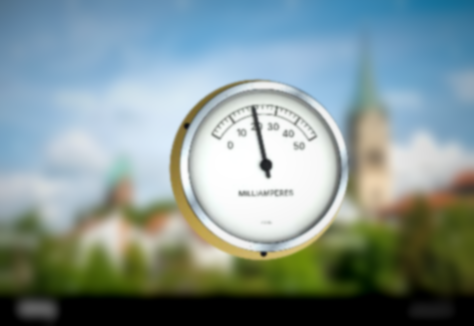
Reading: 20 mA
